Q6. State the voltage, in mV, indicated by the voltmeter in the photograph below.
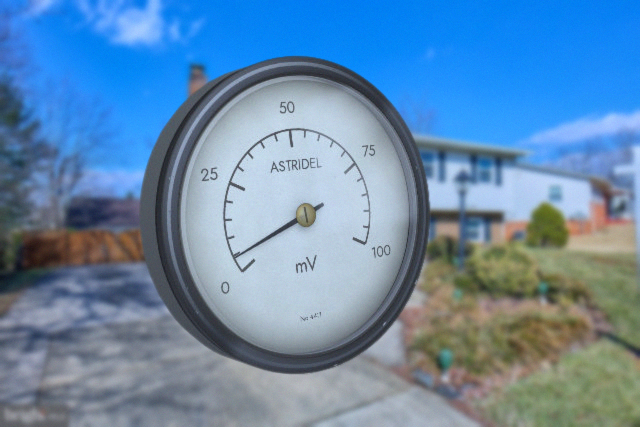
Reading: 5 mV
